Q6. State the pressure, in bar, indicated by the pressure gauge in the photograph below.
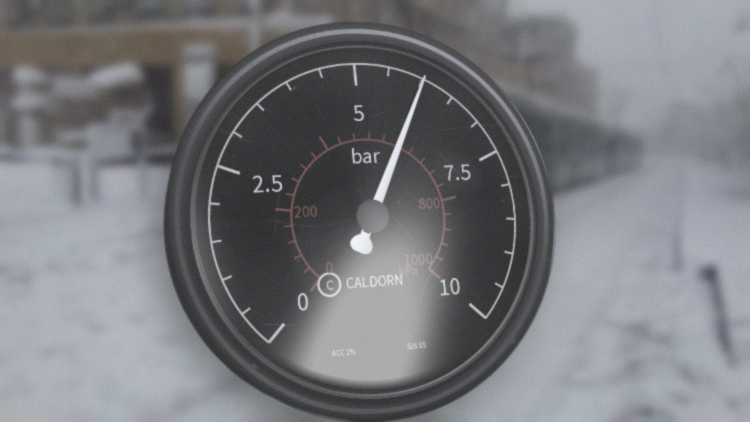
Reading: 6 bar
